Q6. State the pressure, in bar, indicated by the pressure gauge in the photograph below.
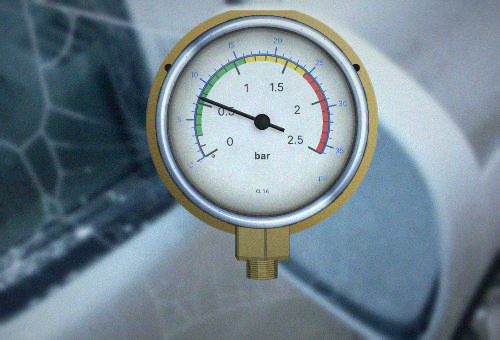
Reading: 0.55 bar
